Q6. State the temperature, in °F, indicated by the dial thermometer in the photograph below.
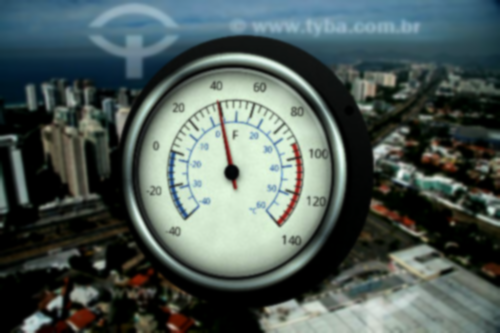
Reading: 40 °F
